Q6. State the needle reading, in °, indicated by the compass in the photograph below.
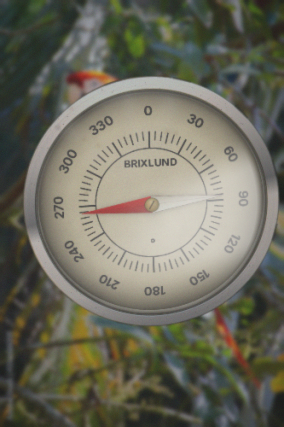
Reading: 265 °
